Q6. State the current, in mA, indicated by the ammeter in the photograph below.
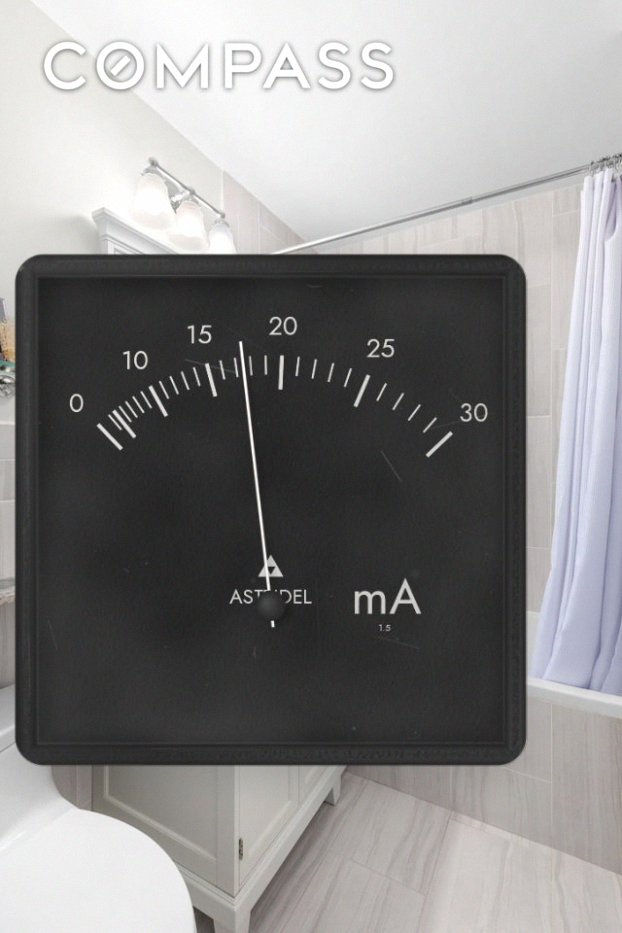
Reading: 17.5 mA
